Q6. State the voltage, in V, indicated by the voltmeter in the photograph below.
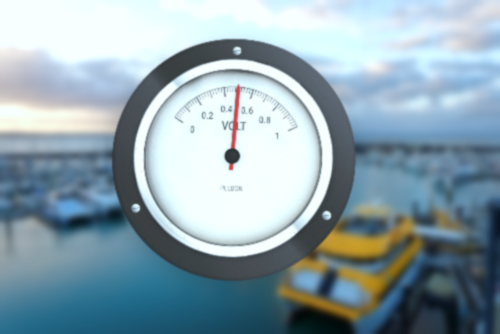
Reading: 0.5 V
